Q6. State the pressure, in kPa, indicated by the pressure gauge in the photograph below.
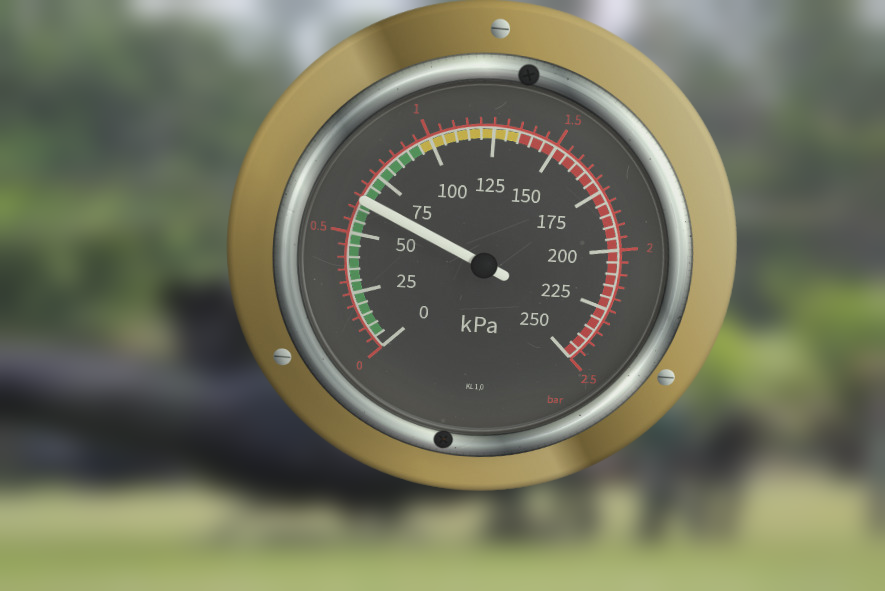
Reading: 65 kPa
